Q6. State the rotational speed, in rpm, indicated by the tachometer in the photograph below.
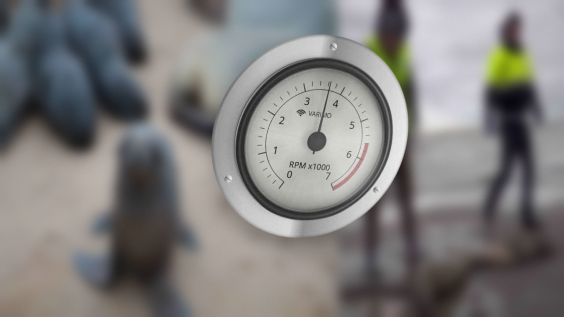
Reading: 3600 rpm
